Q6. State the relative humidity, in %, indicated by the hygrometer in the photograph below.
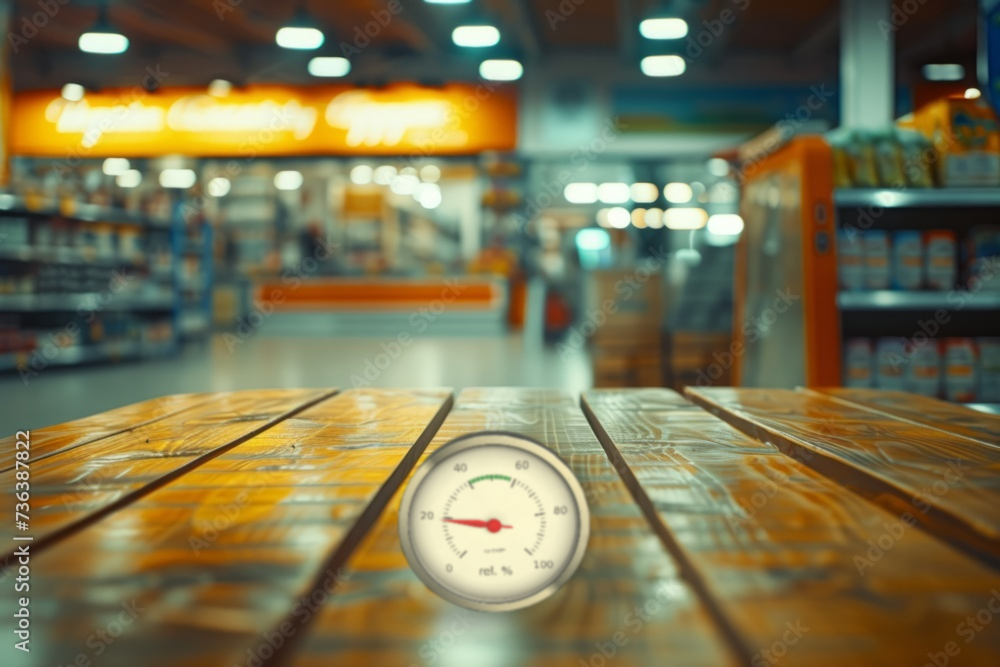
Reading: 20 %
